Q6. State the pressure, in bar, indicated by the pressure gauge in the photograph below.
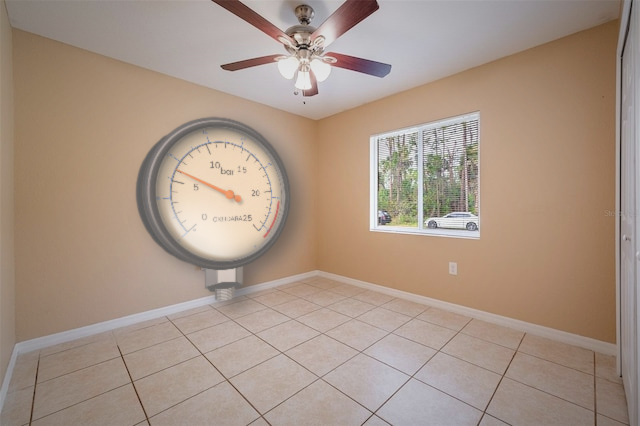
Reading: 6 bar
